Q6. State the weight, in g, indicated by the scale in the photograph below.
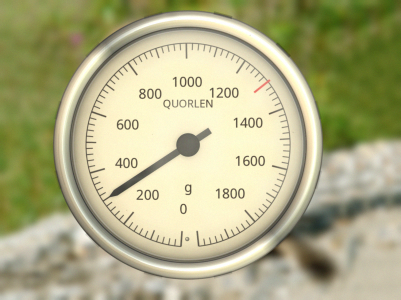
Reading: 300 g
